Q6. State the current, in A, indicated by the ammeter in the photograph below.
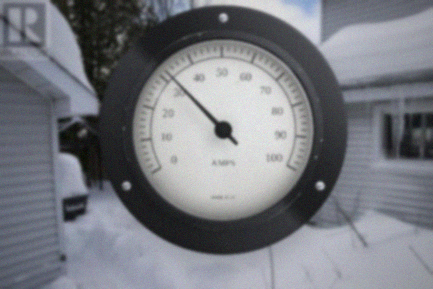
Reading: 32 A
